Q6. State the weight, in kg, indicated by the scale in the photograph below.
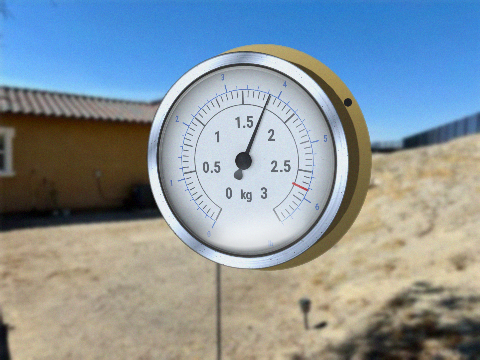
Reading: 1.75 kg
